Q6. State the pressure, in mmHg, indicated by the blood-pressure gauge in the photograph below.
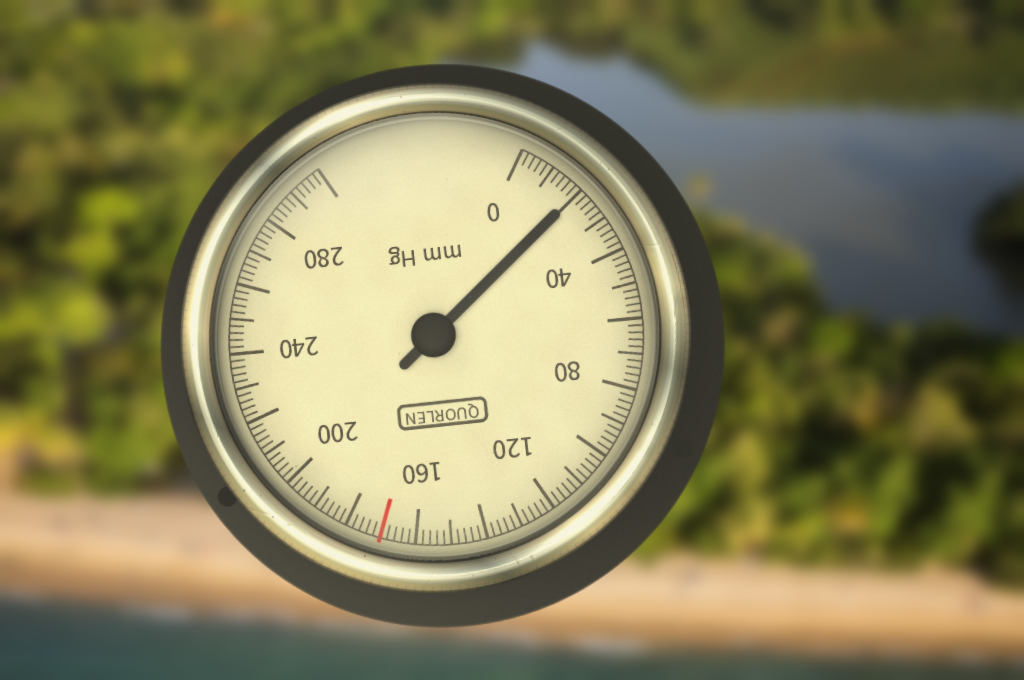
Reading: 20 mmHg
